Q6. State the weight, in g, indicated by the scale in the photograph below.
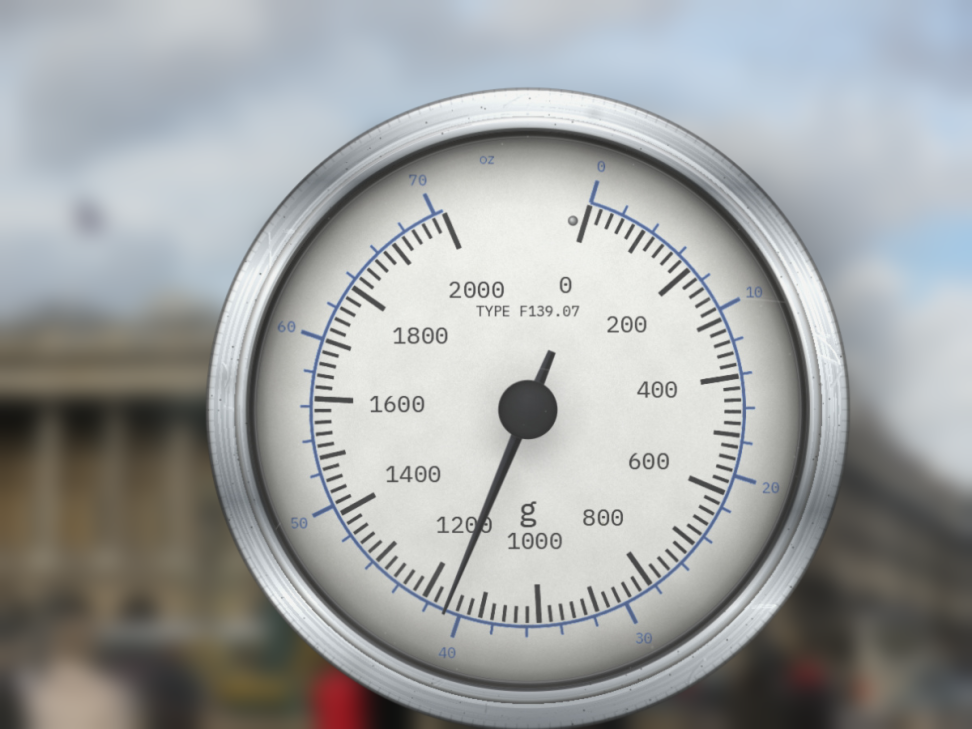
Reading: 1160 g
